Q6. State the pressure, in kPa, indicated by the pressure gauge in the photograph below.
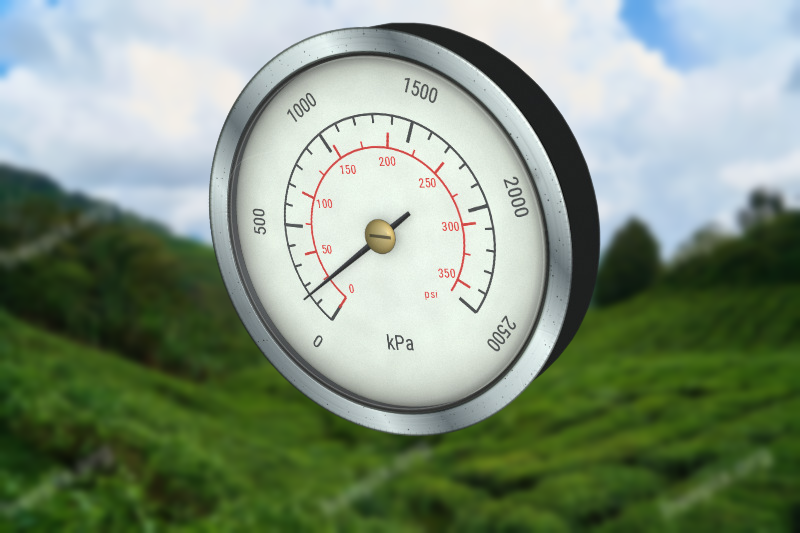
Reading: 150 kPa
